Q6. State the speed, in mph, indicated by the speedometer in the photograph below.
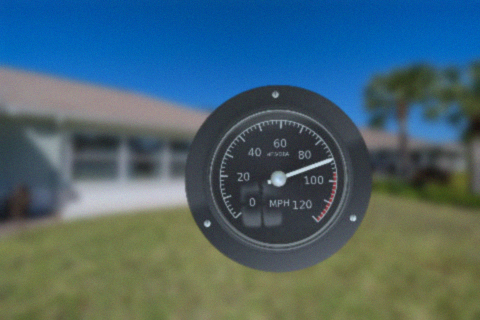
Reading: 90 mph
